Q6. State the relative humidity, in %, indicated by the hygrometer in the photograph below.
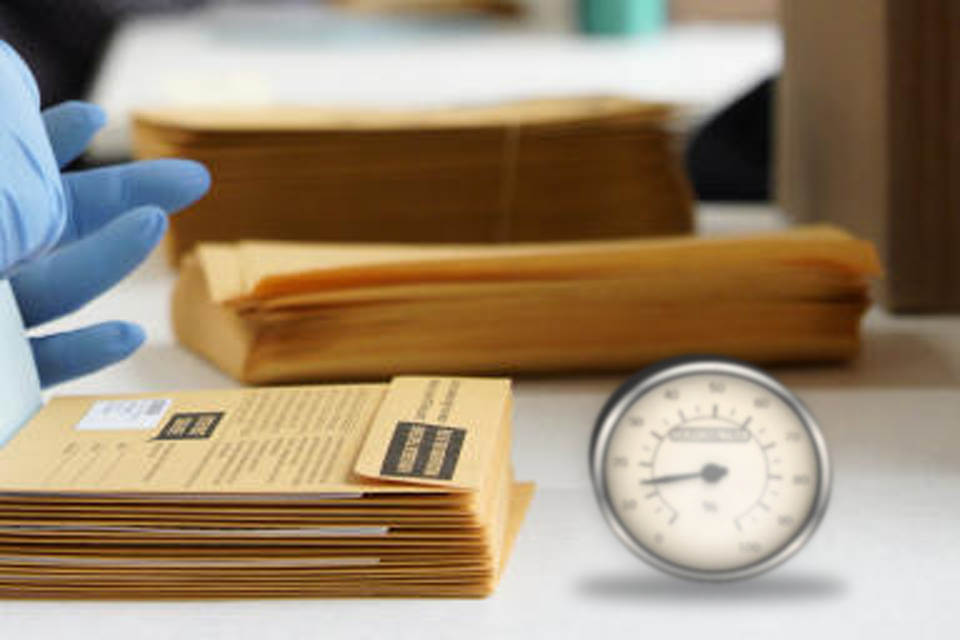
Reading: 15 %
